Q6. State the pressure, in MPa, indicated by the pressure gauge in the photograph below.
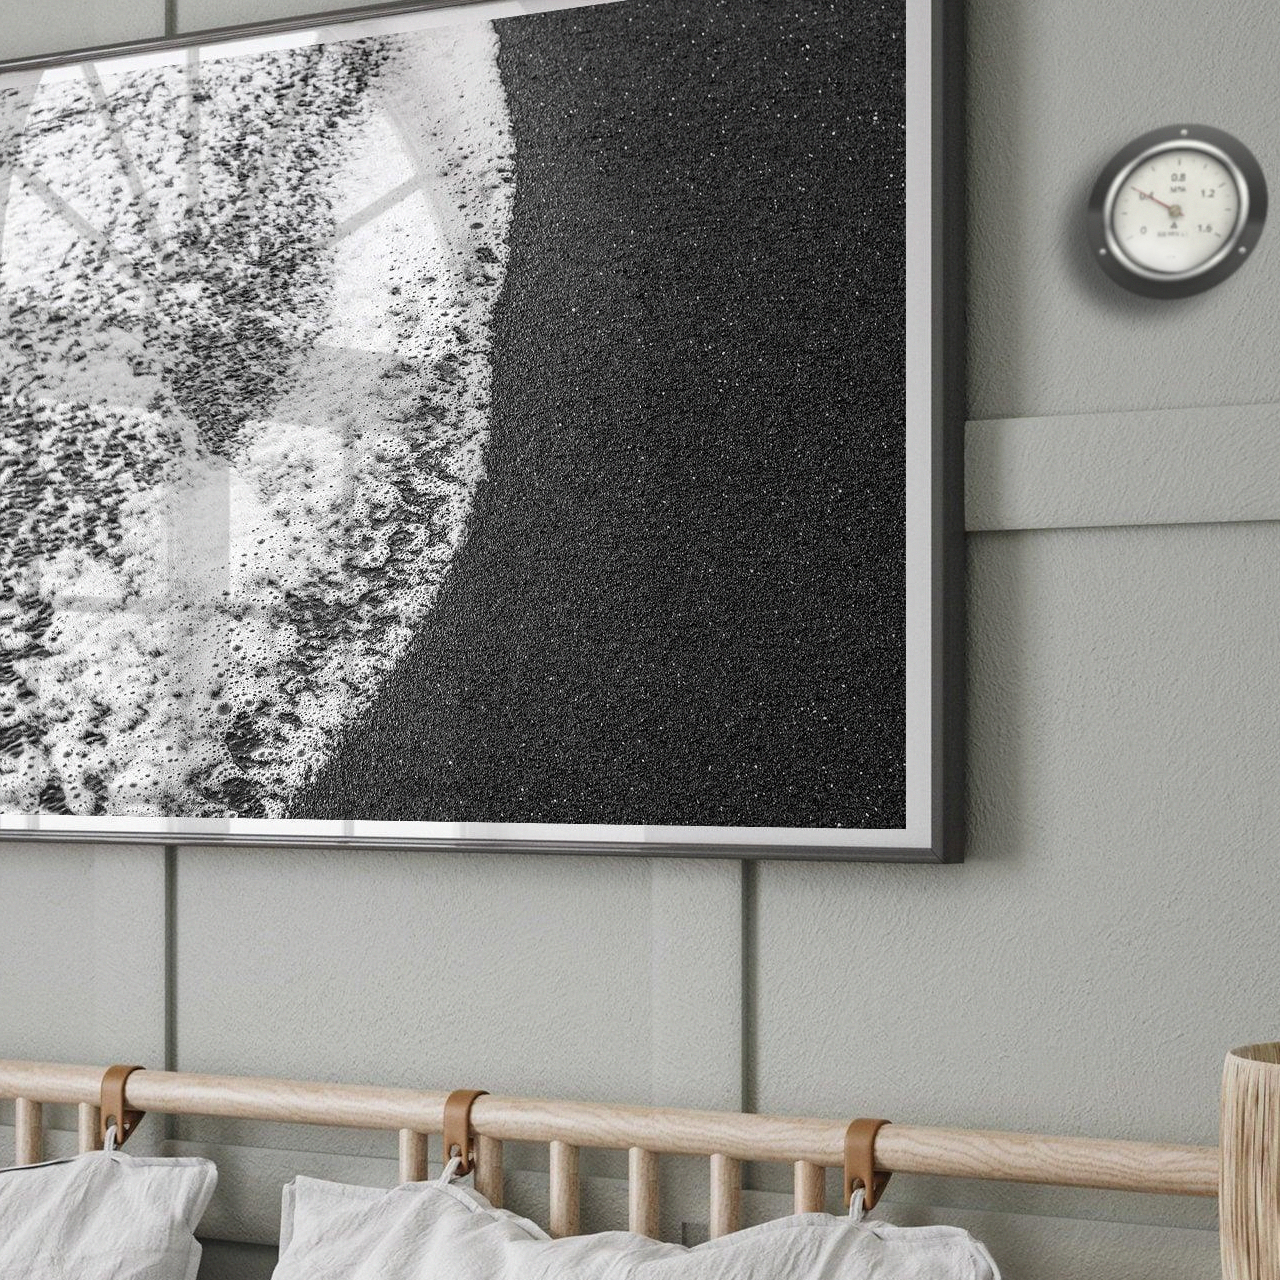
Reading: 0.4 MPa
